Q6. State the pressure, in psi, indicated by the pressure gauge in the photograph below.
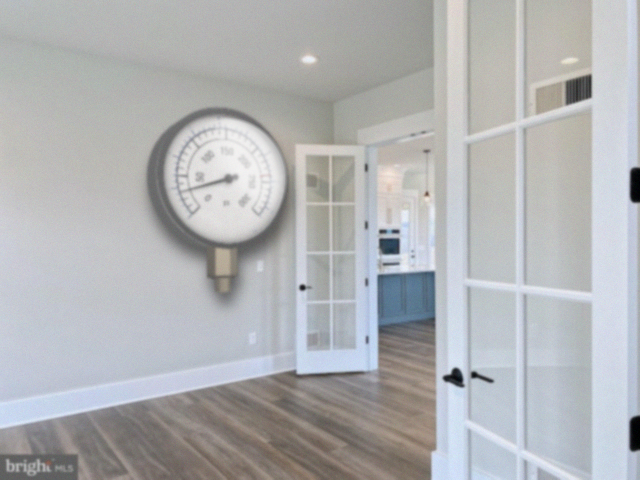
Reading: 30 psi
